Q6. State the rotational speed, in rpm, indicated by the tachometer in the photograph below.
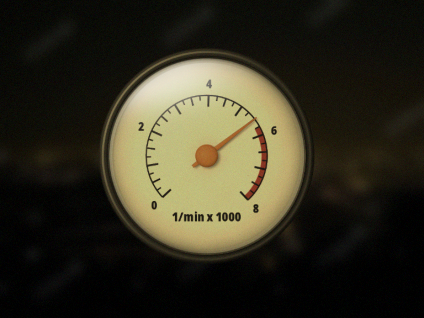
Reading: 5500 rpm
